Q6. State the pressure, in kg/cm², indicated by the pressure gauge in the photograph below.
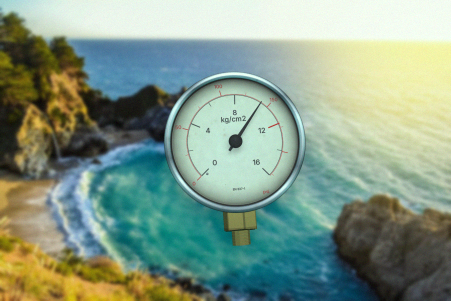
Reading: 10 kg/cm²
